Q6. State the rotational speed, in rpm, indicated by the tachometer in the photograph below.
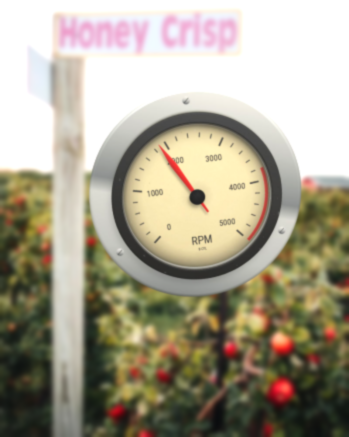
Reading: 1900 rpm
